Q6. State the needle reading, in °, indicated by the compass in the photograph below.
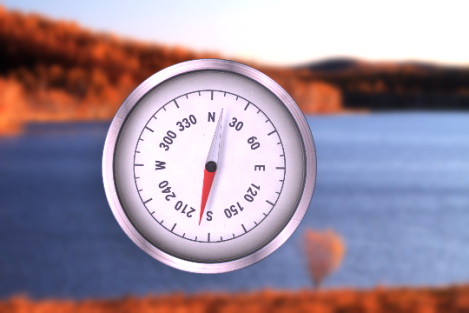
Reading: 190 °
